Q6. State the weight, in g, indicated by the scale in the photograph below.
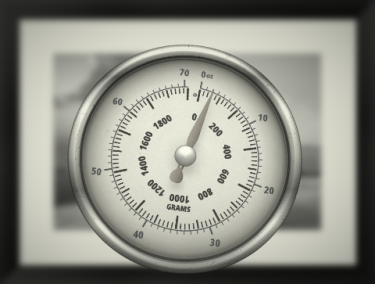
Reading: 60 g
